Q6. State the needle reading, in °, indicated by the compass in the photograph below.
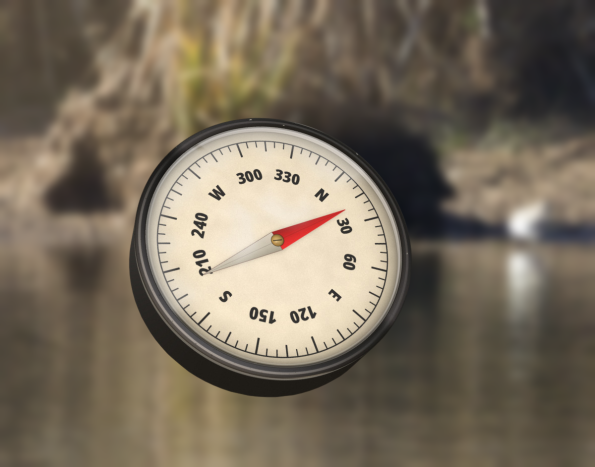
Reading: 20 °
